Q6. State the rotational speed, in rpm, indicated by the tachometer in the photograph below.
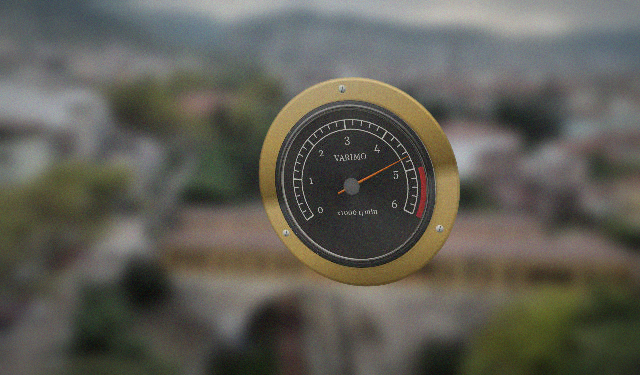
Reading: 4700 rpm
